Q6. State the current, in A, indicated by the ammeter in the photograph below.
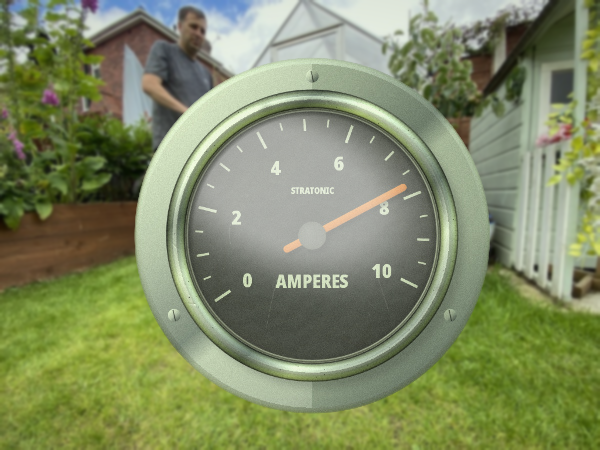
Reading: 7.75 A
